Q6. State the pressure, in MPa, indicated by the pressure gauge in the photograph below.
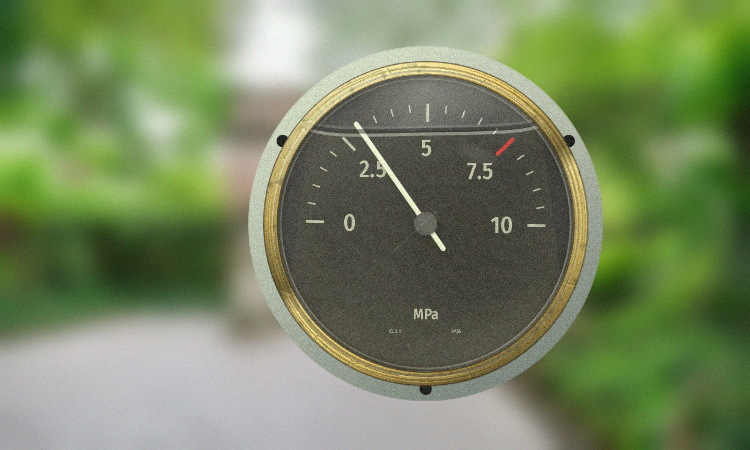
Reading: 3 MPa
